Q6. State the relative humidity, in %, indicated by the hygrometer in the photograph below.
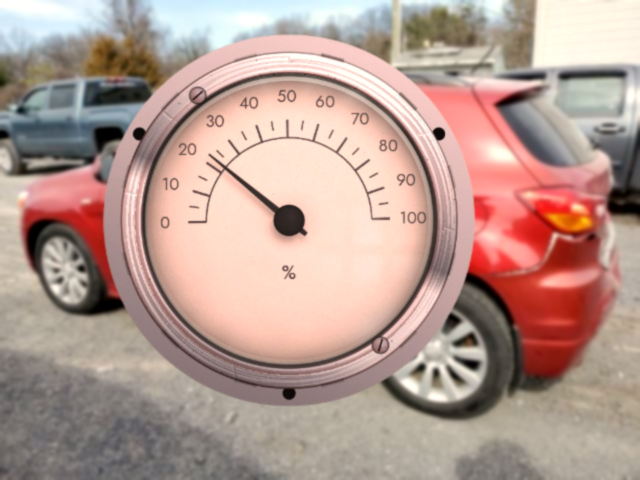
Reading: 22.5 %
